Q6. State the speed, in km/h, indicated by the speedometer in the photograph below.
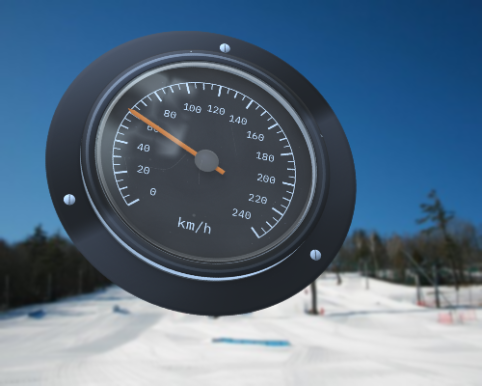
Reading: 60 km/h
